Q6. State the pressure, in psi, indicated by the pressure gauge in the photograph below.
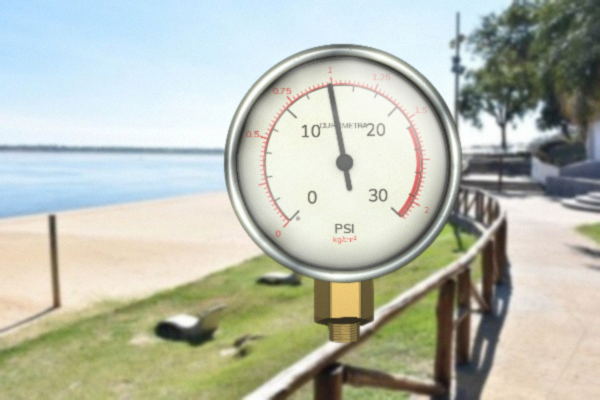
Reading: 14 psi
